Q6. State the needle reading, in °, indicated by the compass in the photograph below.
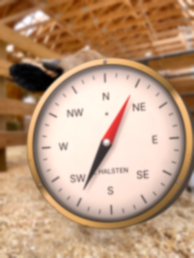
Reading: 30 °
